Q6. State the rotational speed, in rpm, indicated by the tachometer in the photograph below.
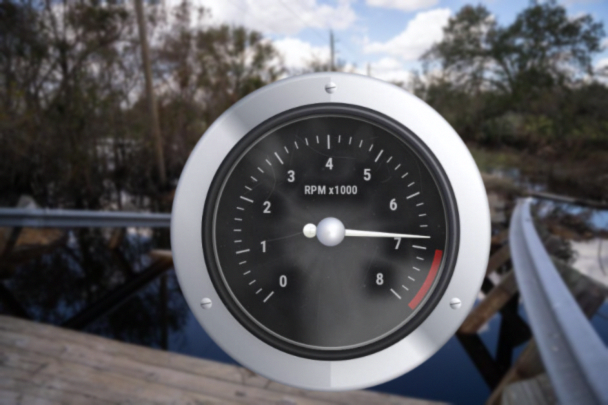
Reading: 6800 rpm
